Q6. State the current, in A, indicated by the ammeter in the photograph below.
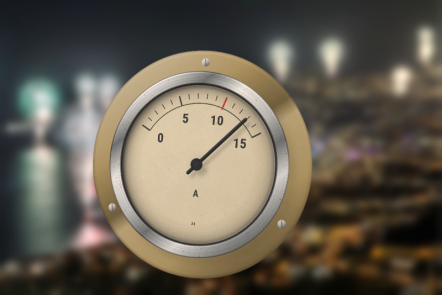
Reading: 13 A
